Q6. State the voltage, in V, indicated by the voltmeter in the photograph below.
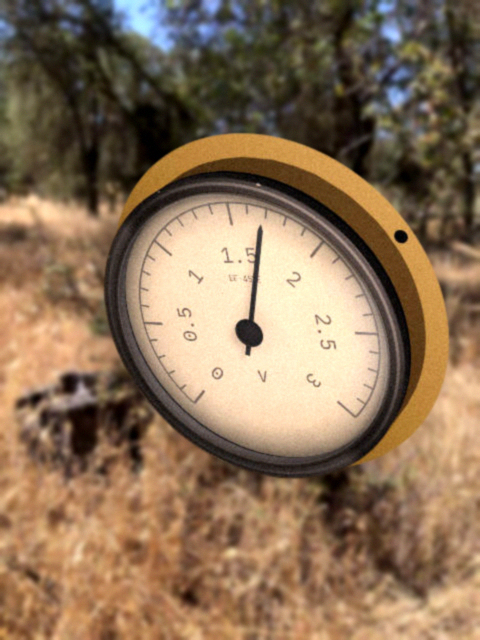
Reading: 1.7 V
